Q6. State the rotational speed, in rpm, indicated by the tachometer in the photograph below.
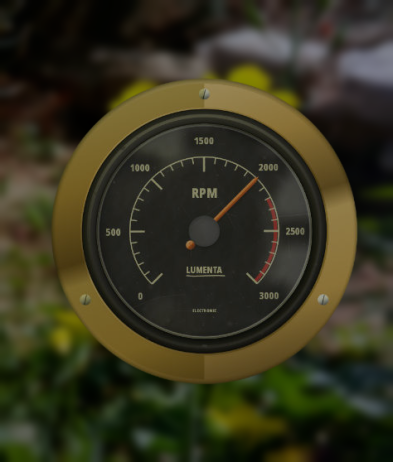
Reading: 2000 rpm
